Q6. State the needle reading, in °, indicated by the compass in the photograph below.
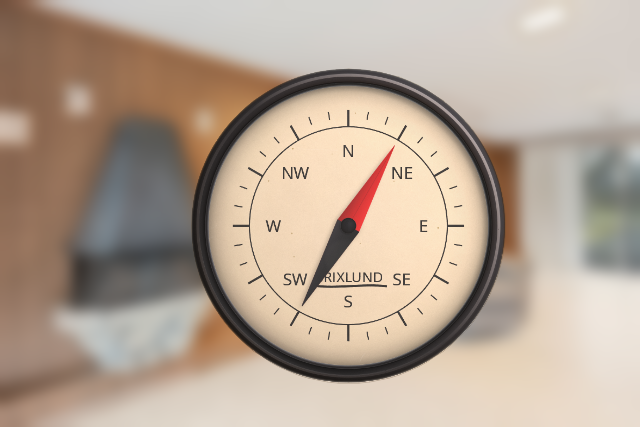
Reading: 30 °
